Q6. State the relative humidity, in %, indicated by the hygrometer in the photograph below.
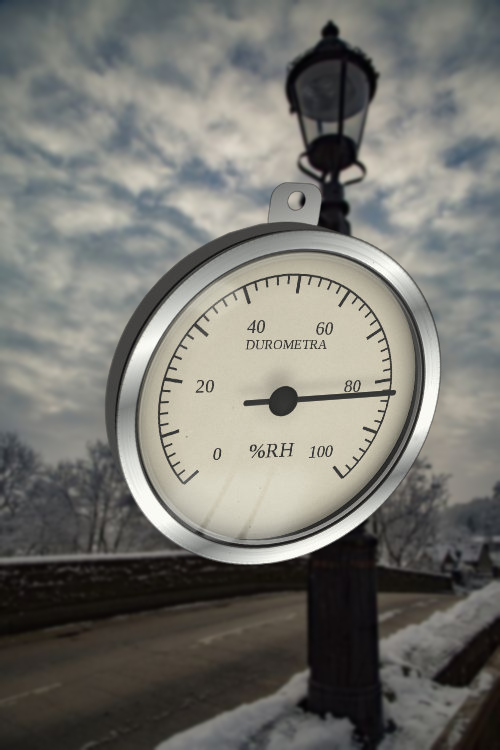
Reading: 82 %
